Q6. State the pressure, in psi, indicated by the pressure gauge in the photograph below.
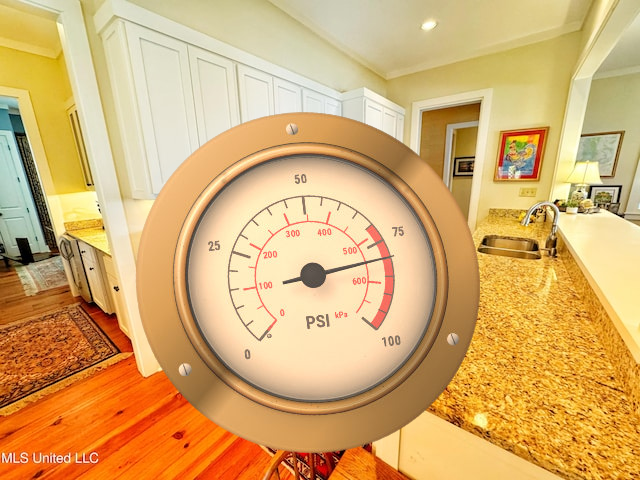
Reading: 80 psi
